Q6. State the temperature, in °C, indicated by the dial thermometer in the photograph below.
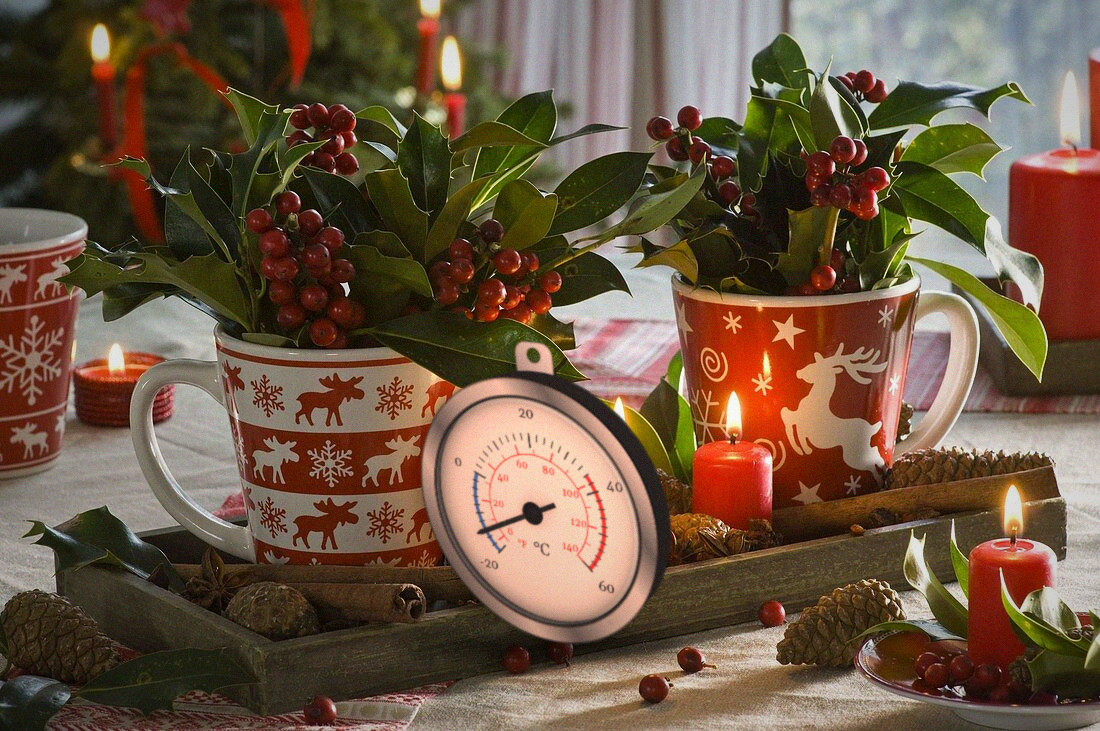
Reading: -14 °C
